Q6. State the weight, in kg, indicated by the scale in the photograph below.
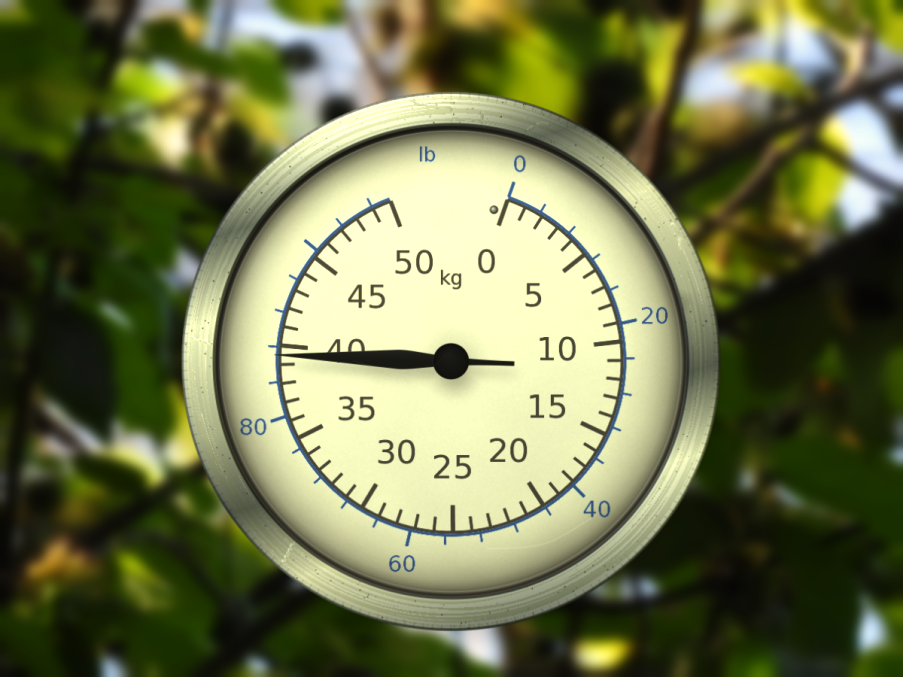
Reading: 39.5 kg
